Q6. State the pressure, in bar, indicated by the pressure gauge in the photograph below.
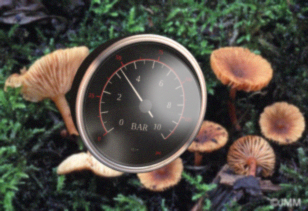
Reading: 3.25 bar
